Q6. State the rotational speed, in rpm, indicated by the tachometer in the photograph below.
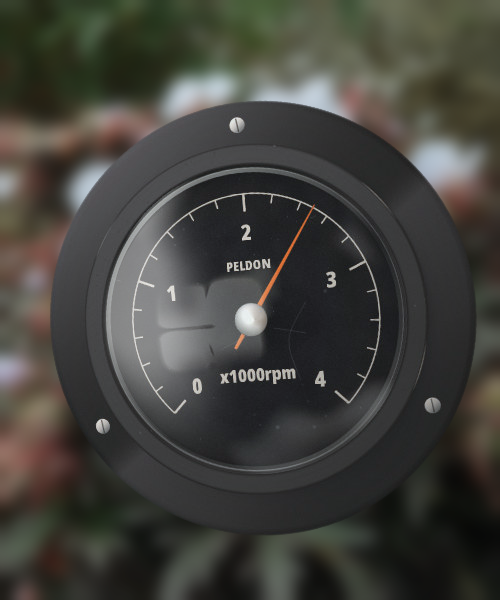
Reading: 2500 rpm
